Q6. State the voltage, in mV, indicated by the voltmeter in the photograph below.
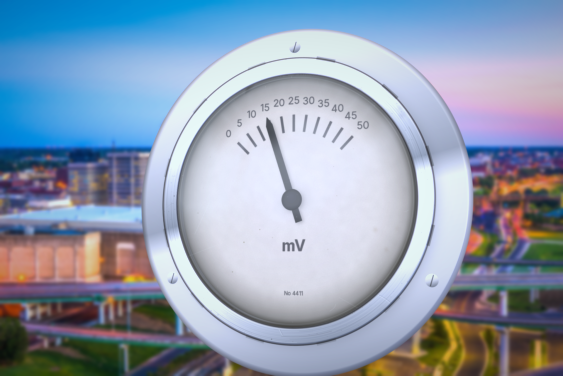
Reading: 15 mV
